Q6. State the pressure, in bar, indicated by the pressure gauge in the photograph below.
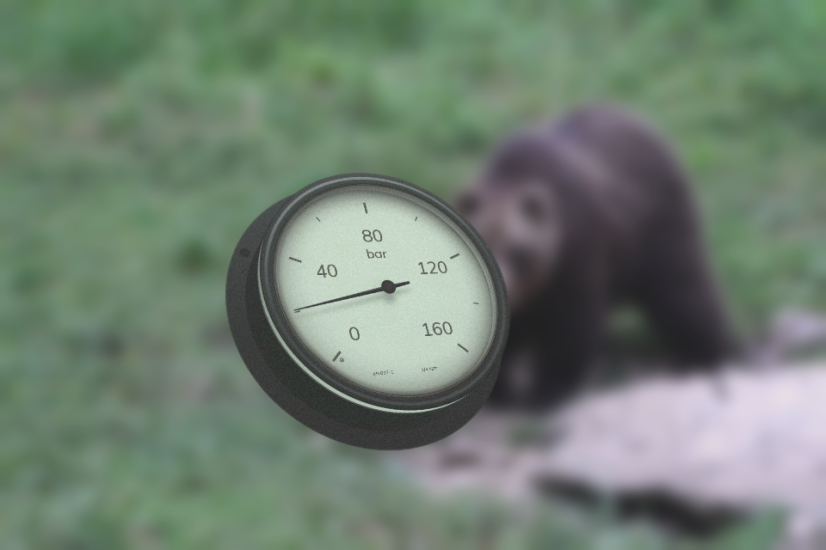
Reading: 20 bar
